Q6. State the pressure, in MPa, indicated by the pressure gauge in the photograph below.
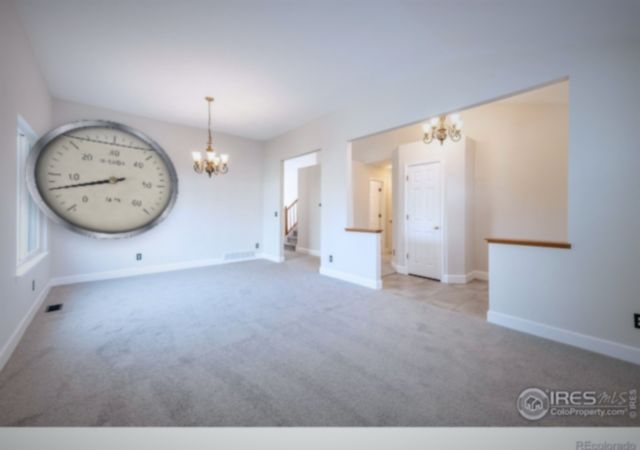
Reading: 6 MPa
